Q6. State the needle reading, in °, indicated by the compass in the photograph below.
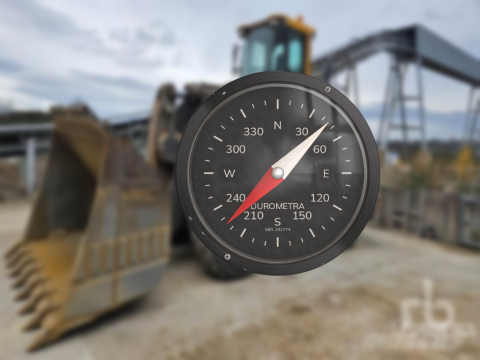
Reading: 225 °
